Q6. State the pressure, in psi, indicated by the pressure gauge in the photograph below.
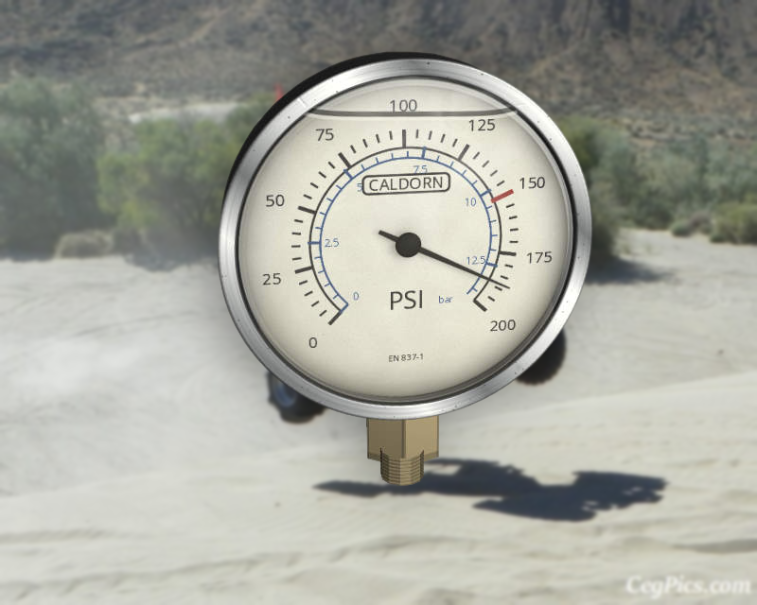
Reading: 187.5 psi
